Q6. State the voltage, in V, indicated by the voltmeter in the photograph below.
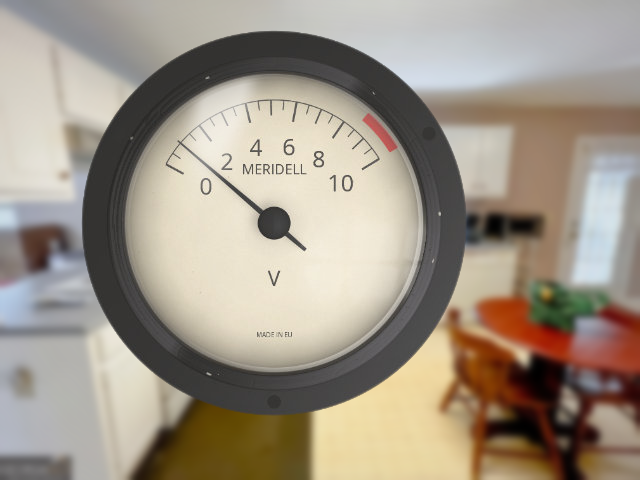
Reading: 1 V
